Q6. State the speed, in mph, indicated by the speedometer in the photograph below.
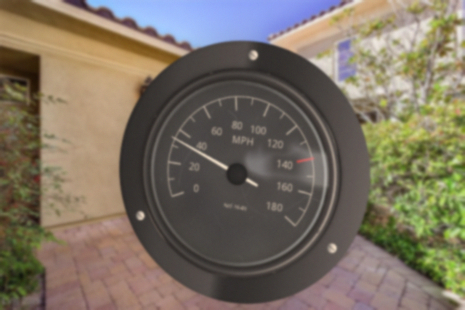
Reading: 35 mph
